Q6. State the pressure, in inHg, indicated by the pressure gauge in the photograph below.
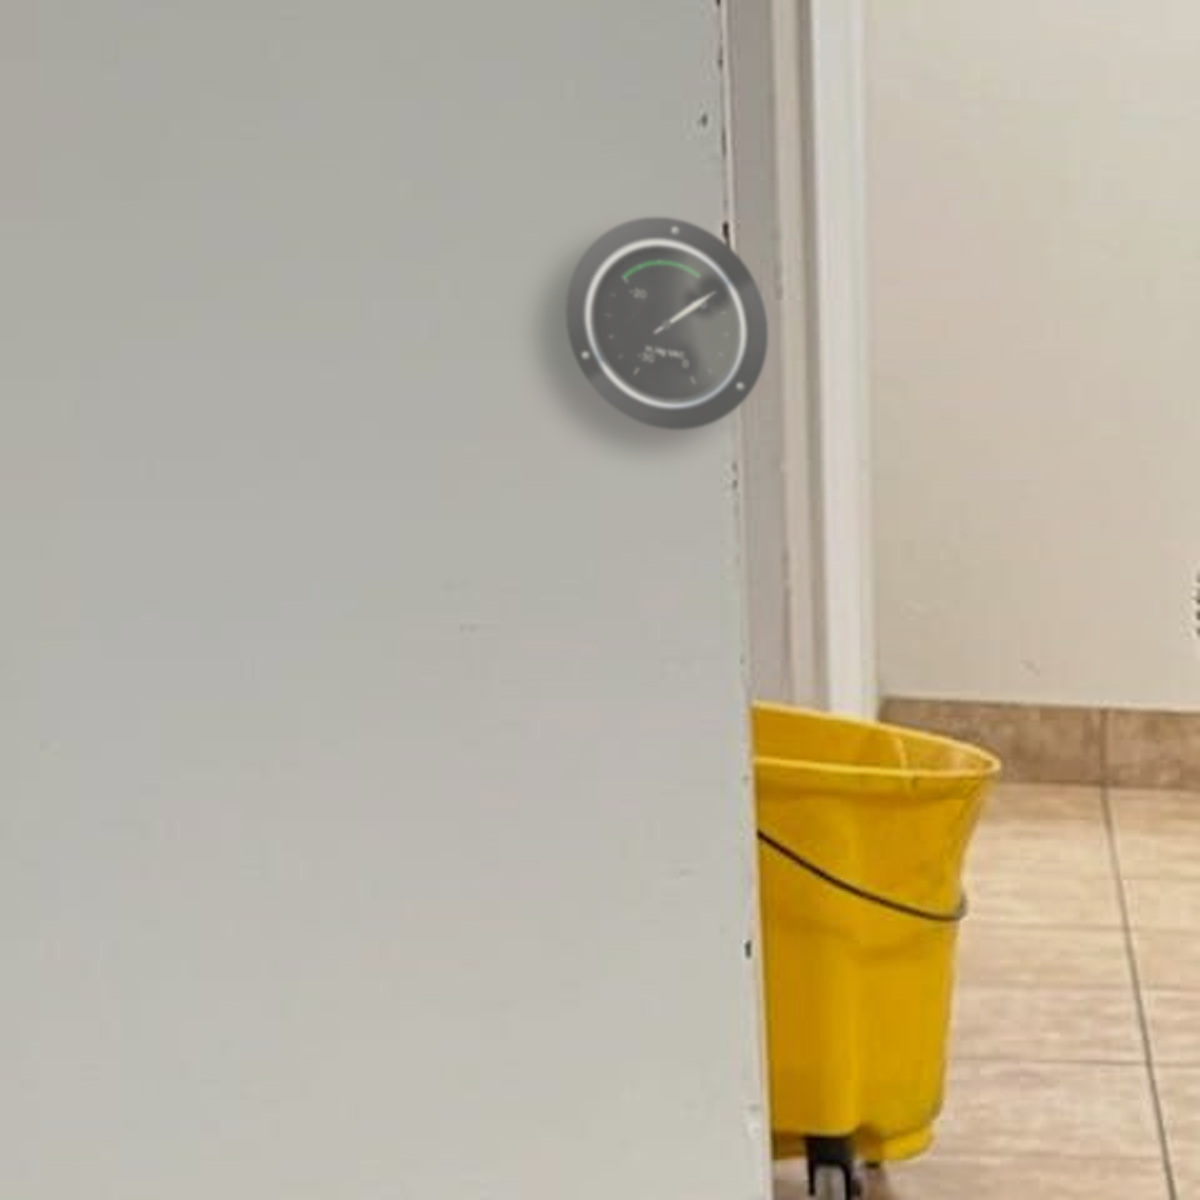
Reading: -10 inHg
